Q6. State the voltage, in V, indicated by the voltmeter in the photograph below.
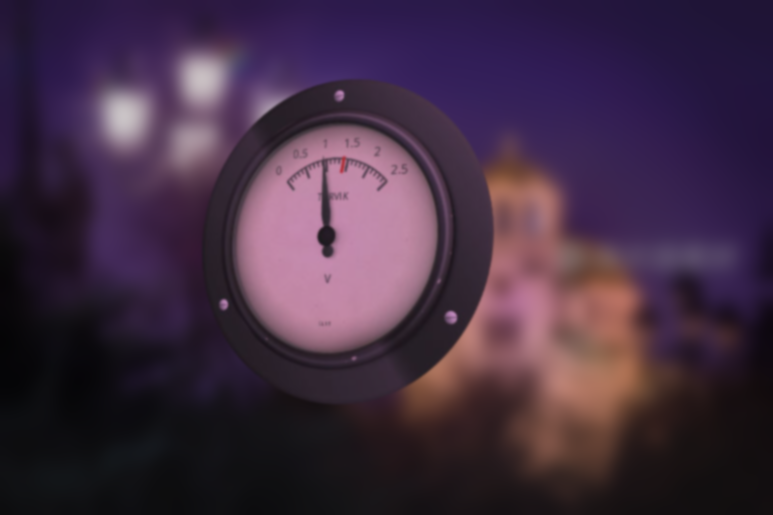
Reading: 1 V
